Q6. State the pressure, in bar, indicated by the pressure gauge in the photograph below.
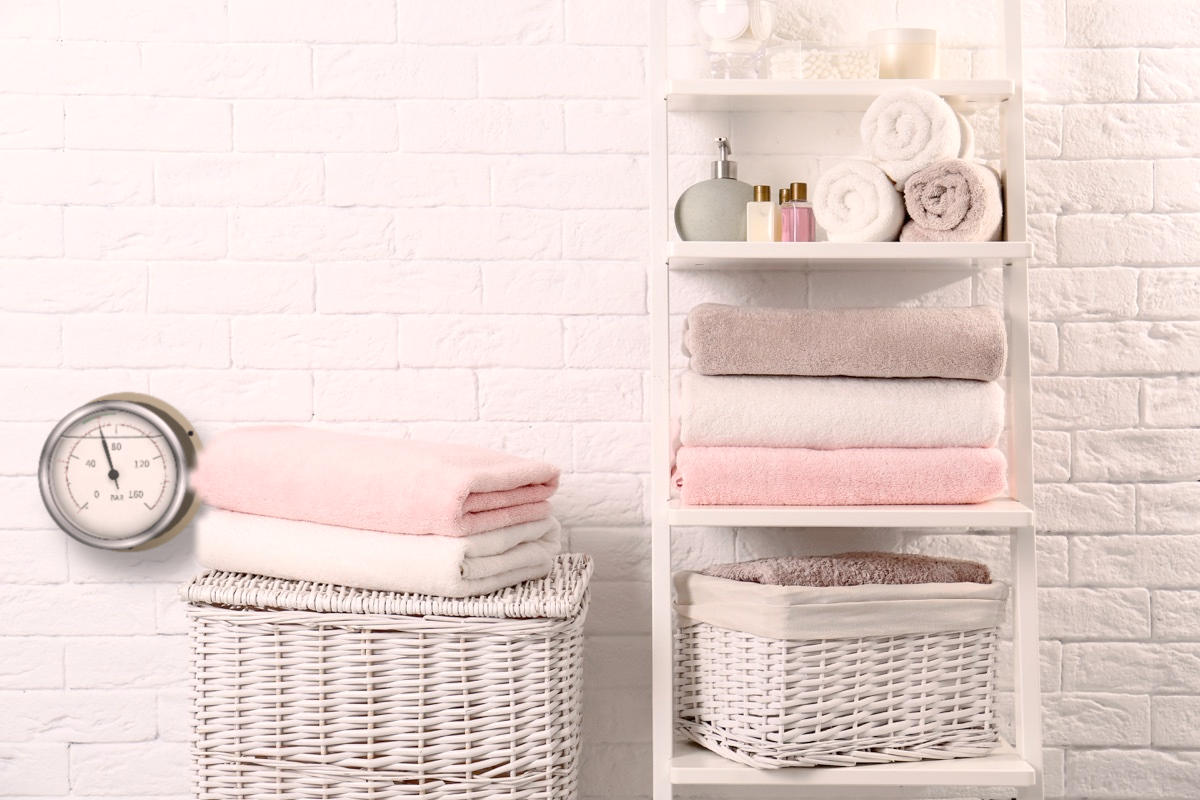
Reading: 70 bar
